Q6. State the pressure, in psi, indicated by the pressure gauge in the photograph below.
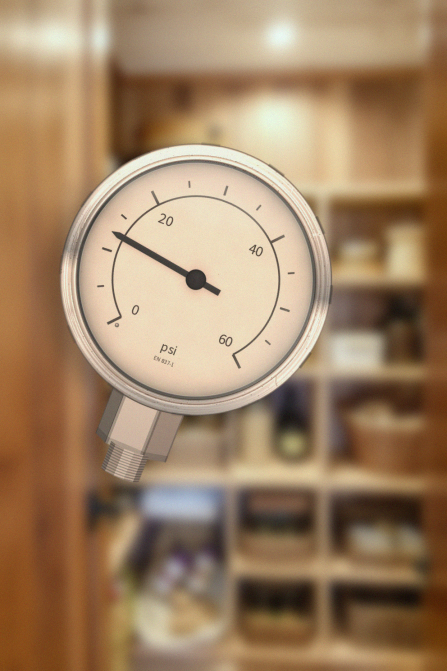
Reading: 12.5 psi
